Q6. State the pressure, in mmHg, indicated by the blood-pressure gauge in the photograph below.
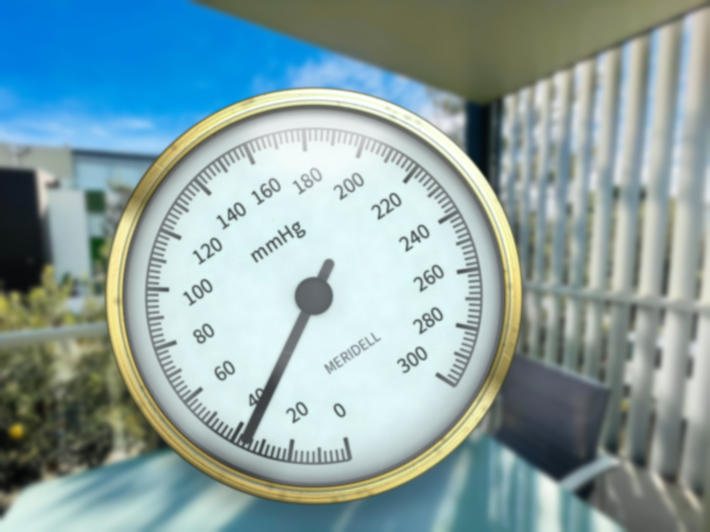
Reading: 36 mmHg
